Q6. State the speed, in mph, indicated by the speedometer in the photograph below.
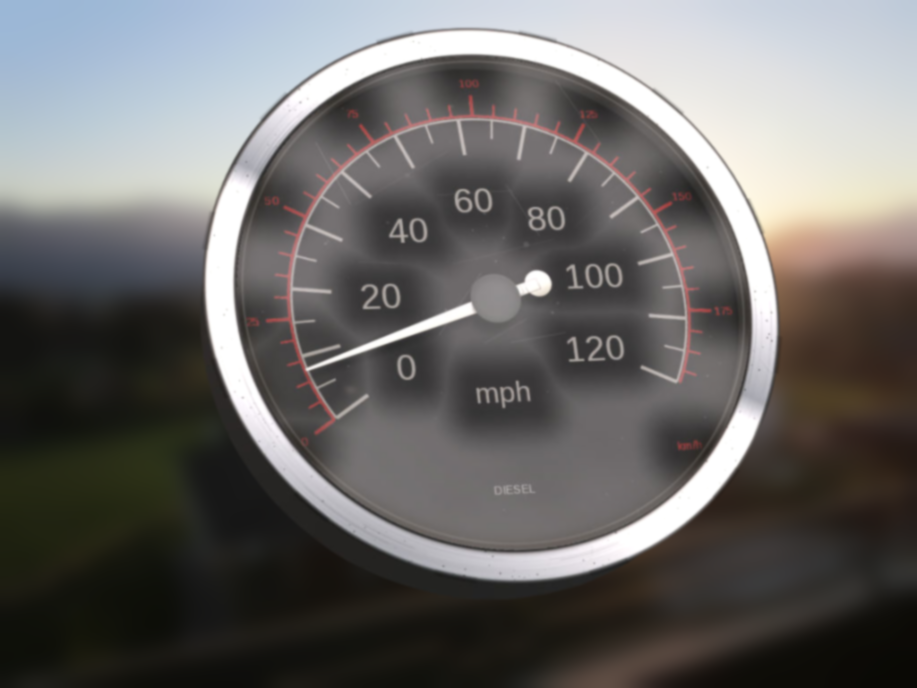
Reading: 7.5 mph
